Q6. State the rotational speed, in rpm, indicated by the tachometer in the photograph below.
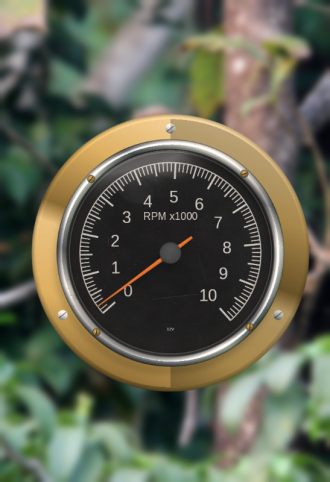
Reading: 200 rpm
